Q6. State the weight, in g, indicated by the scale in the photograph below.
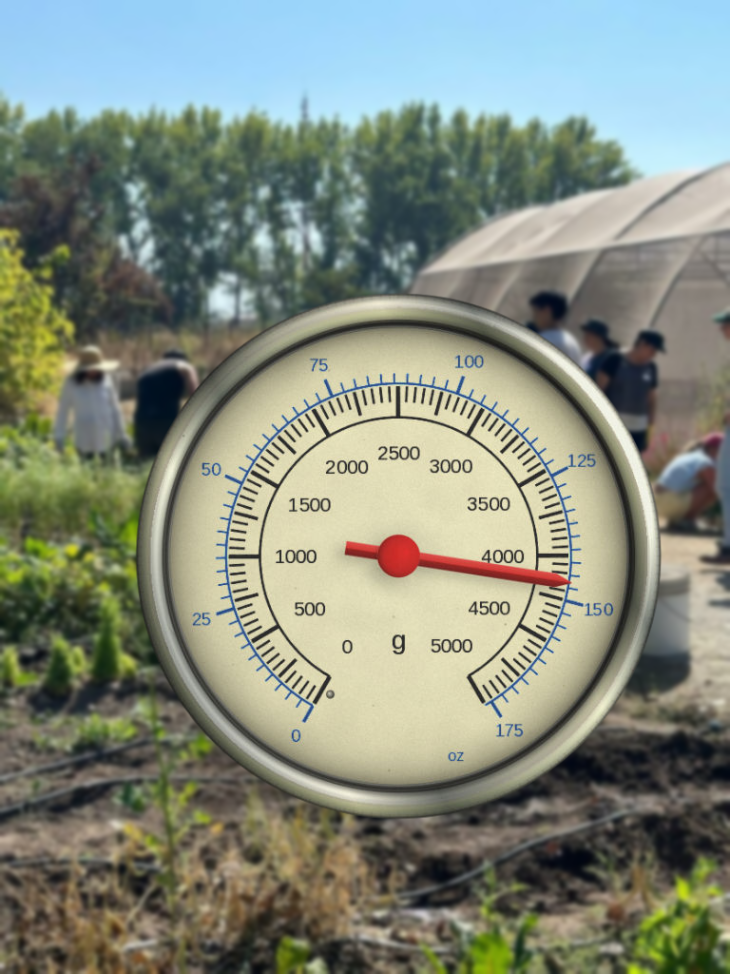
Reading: 4150 g
